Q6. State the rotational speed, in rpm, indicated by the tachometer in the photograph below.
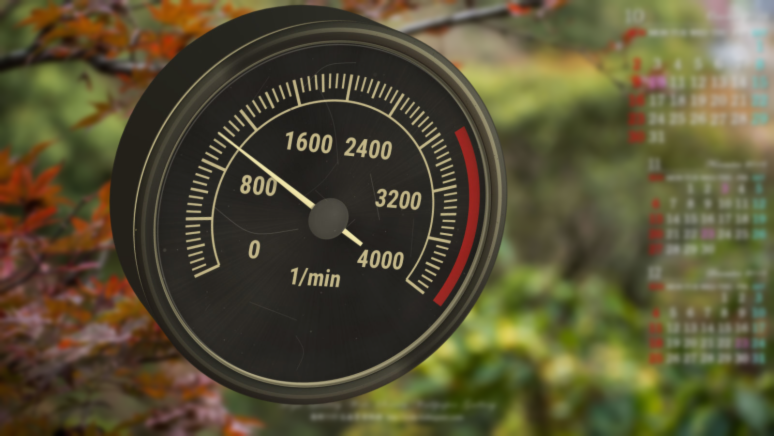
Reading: 1000 rpm
